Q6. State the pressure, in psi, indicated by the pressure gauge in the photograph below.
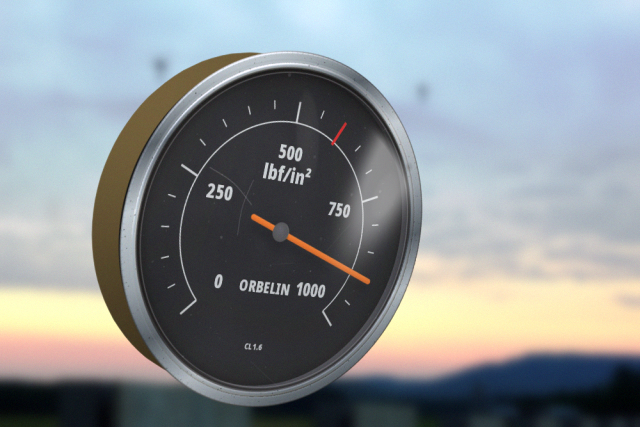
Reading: 900 psi
